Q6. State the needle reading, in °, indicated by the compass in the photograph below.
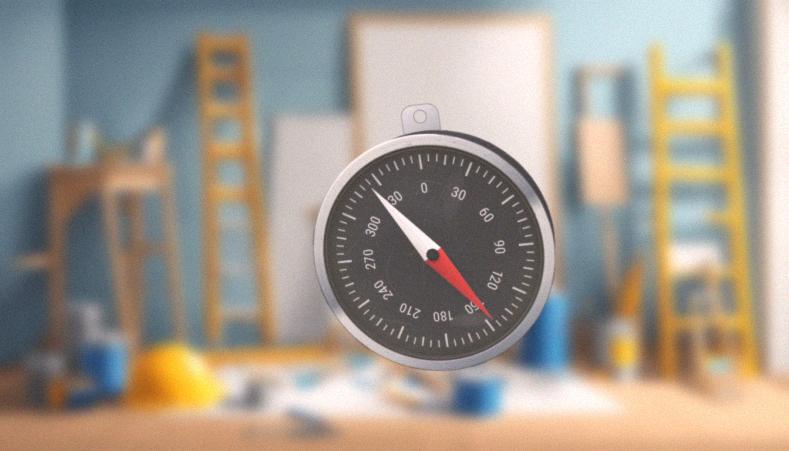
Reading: 145 °
